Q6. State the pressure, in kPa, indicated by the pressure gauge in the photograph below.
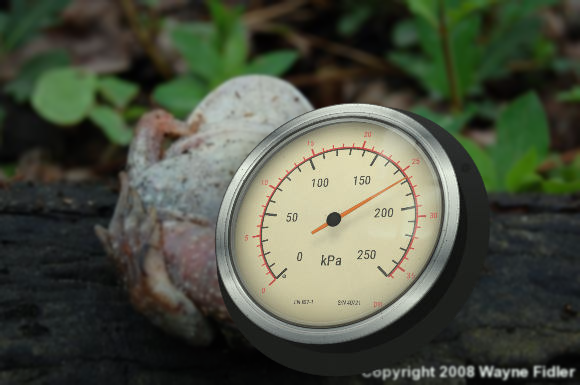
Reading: 180 kPa
